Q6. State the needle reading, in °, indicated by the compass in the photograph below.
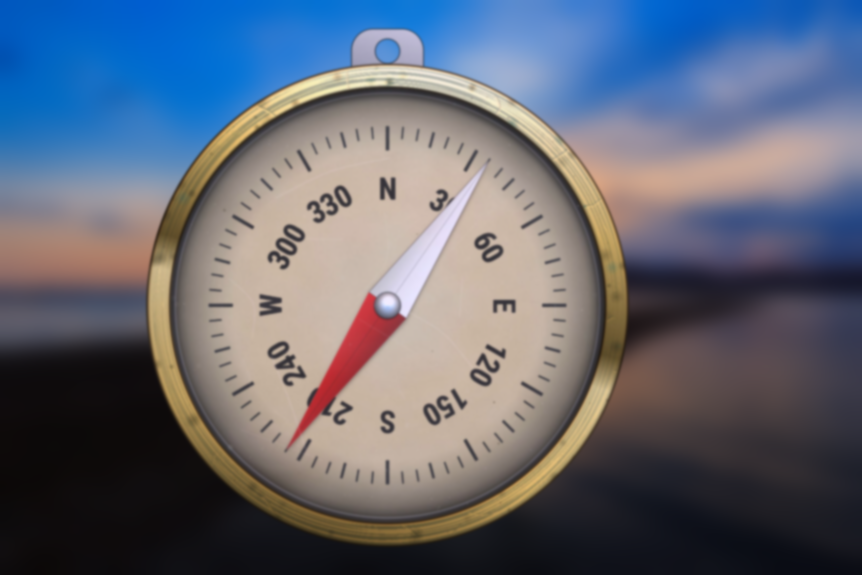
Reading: 215 °
